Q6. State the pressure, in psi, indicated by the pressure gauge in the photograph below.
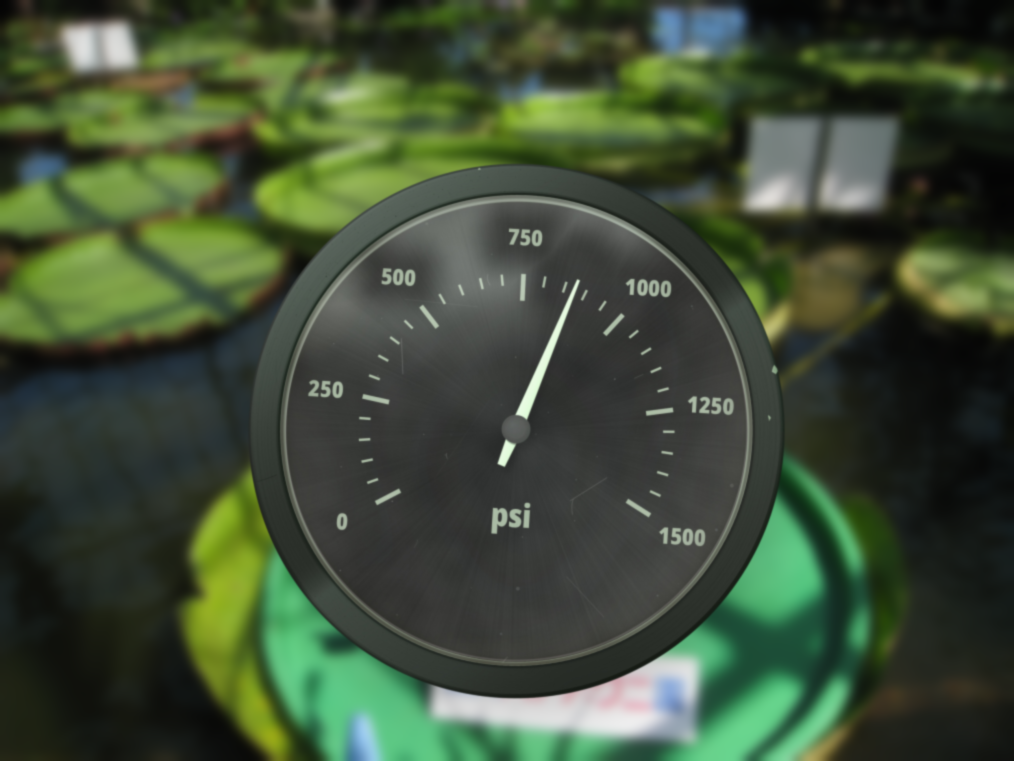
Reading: 875 psi
